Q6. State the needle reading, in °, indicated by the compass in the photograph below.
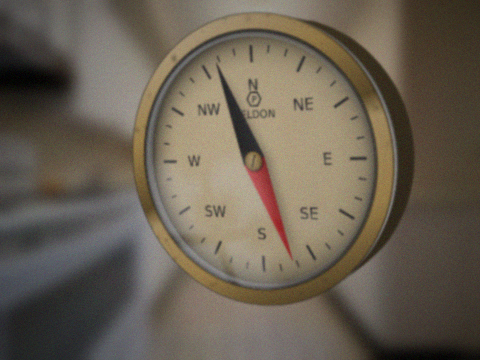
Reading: 160 °
